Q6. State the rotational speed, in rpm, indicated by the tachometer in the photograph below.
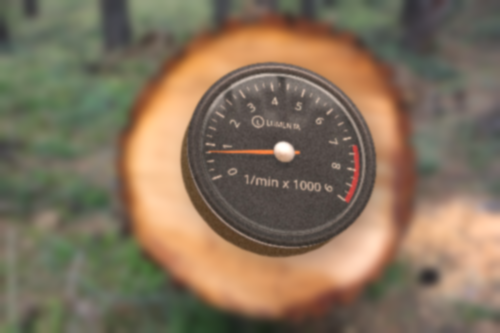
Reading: 750 rpm
